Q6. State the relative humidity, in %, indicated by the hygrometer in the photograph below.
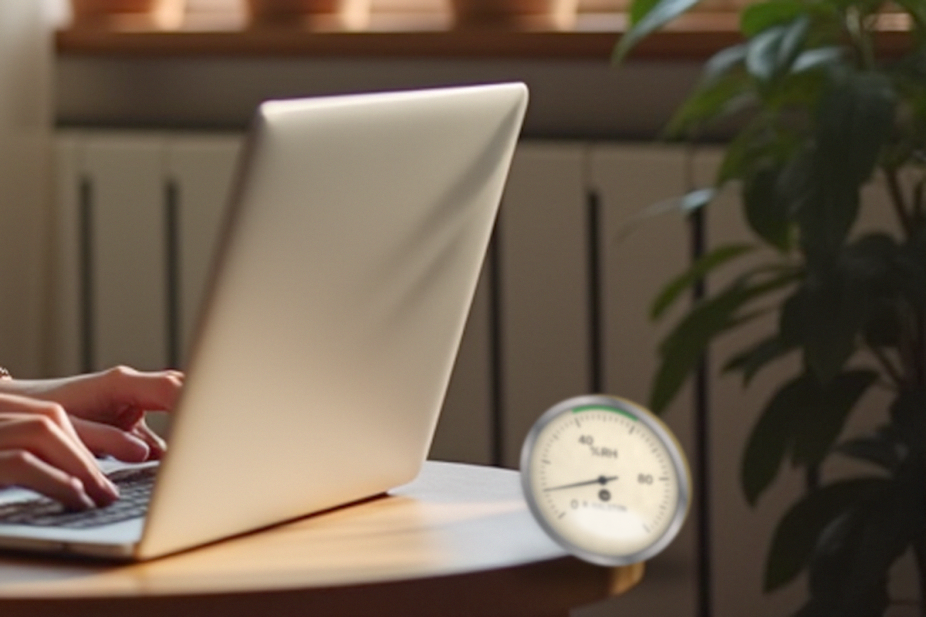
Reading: 10 %
